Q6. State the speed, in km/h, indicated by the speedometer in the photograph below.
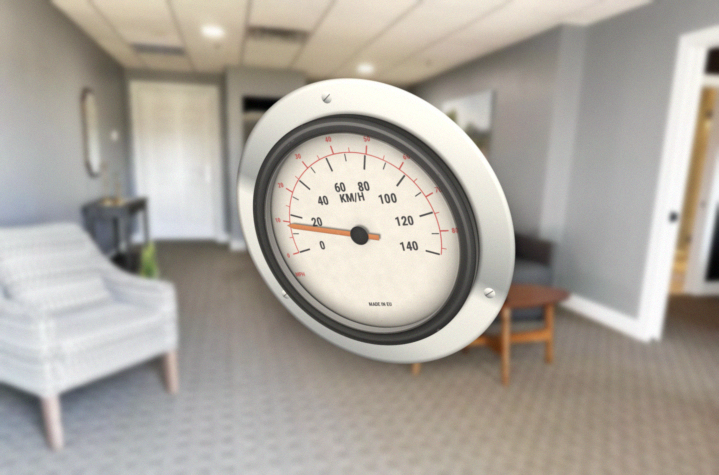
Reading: 15 km/h
